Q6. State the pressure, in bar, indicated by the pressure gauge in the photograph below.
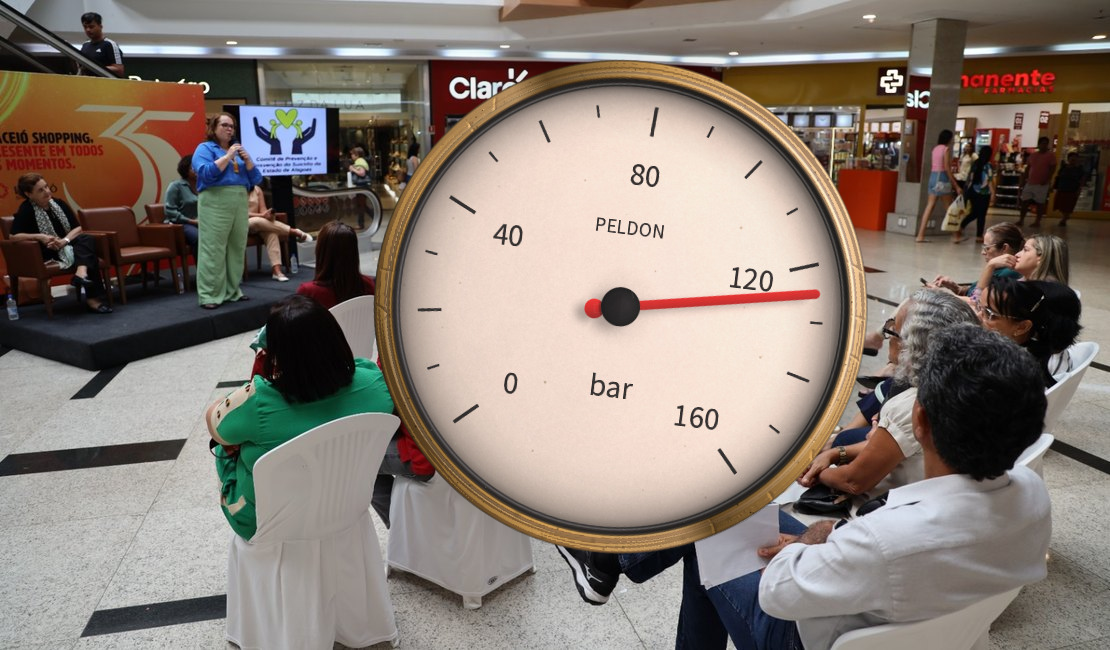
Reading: 125 bar
